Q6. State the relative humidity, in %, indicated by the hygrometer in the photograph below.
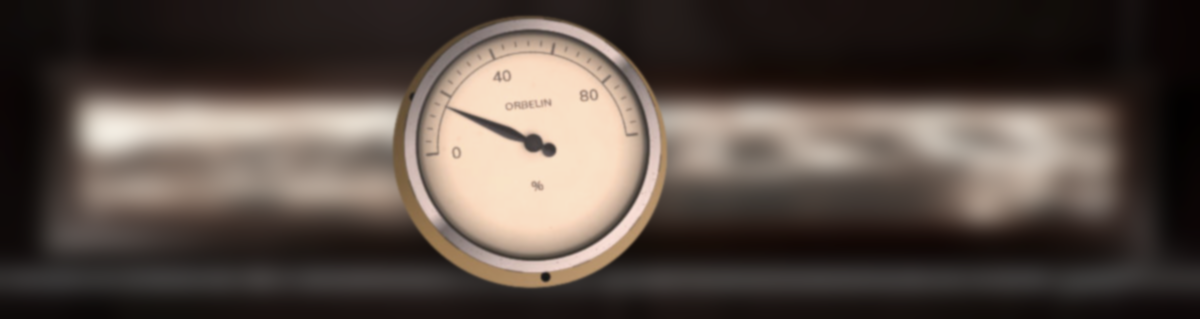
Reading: 16 %
